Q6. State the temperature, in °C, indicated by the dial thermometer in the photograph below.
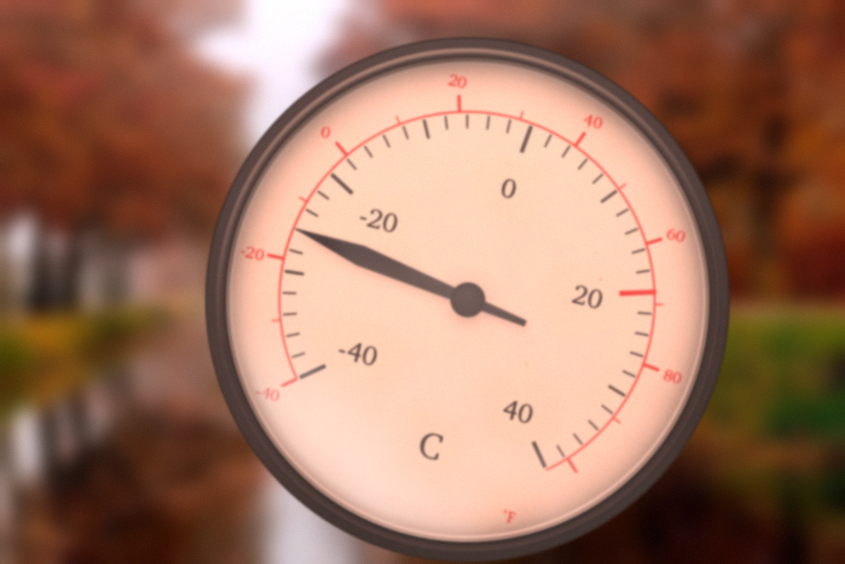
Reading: -26 °C
